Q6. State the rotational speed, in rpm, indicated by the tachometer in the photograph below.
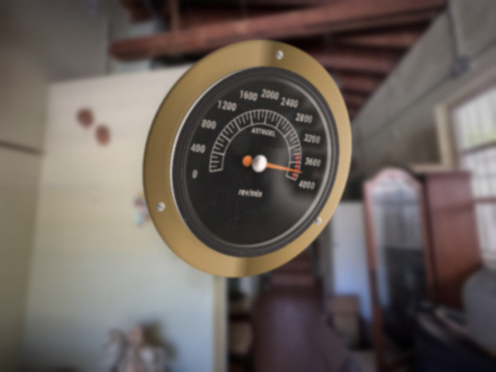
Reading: 3800 rpm
